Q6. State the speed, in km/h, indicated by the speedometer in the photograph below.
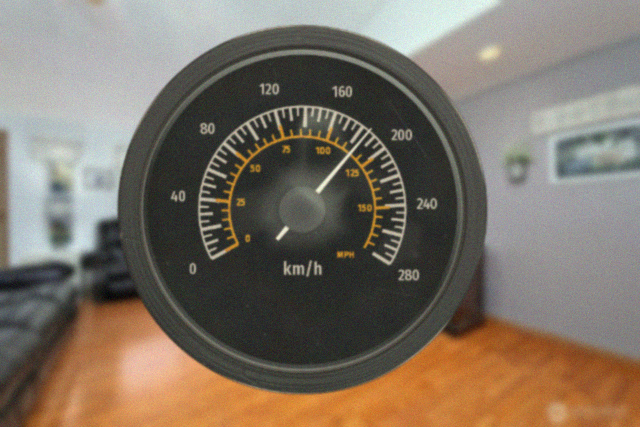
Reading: 185 km/h
